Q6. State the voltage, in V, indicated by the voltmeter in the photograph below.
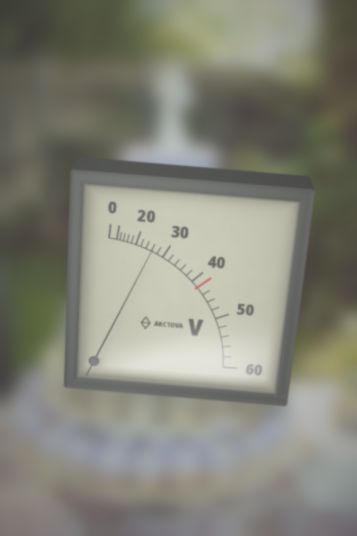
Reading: 26 V
